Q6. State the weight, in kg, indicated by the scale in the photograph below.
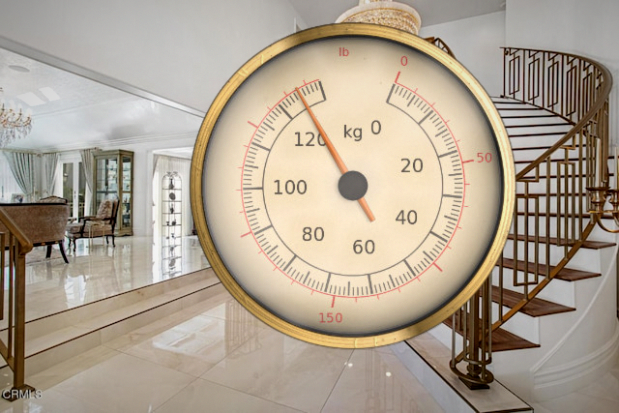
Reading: 125 kg
